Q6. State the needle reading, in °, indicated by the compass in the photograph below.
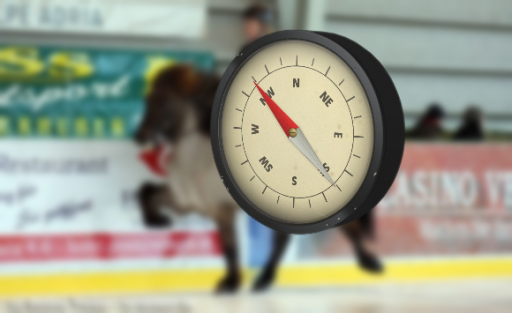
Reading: 315 °
